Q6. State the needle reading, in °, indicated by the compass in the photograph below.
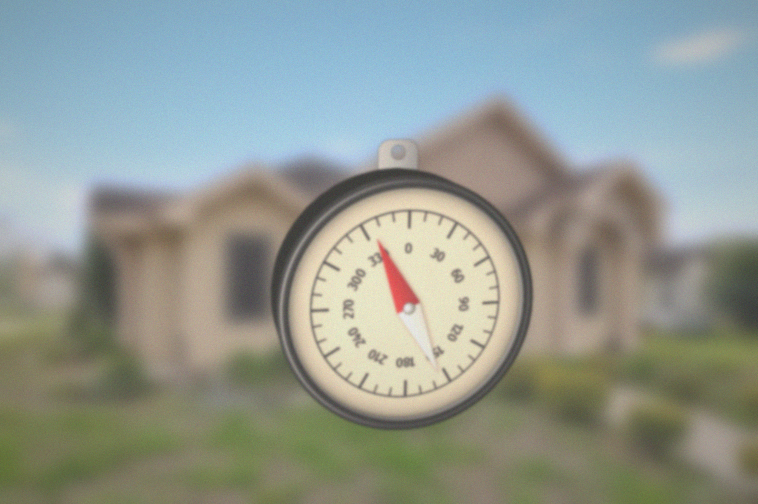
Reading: 335 °
